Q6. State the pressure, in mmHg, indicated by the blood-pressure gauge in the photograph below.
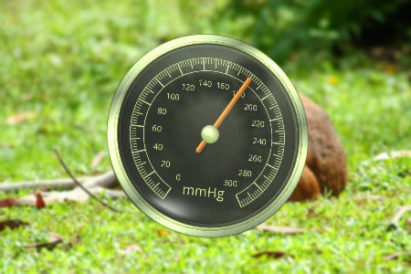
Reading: 180 mmHg
